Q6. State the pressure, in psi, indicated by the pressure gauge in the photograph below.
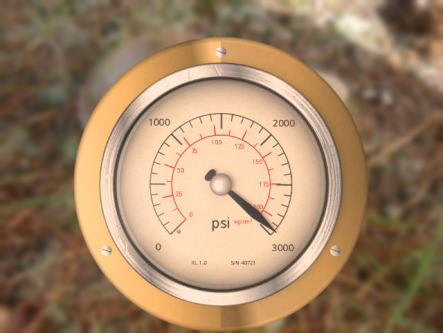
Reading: 2950 psi
